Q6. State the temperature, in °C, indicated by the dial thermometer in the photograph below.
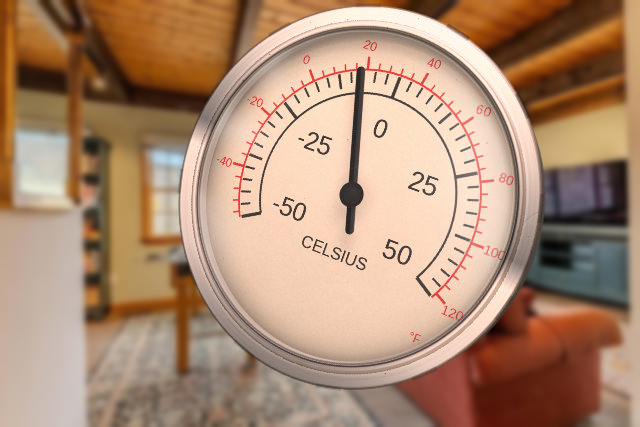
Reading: -7.5 °C
